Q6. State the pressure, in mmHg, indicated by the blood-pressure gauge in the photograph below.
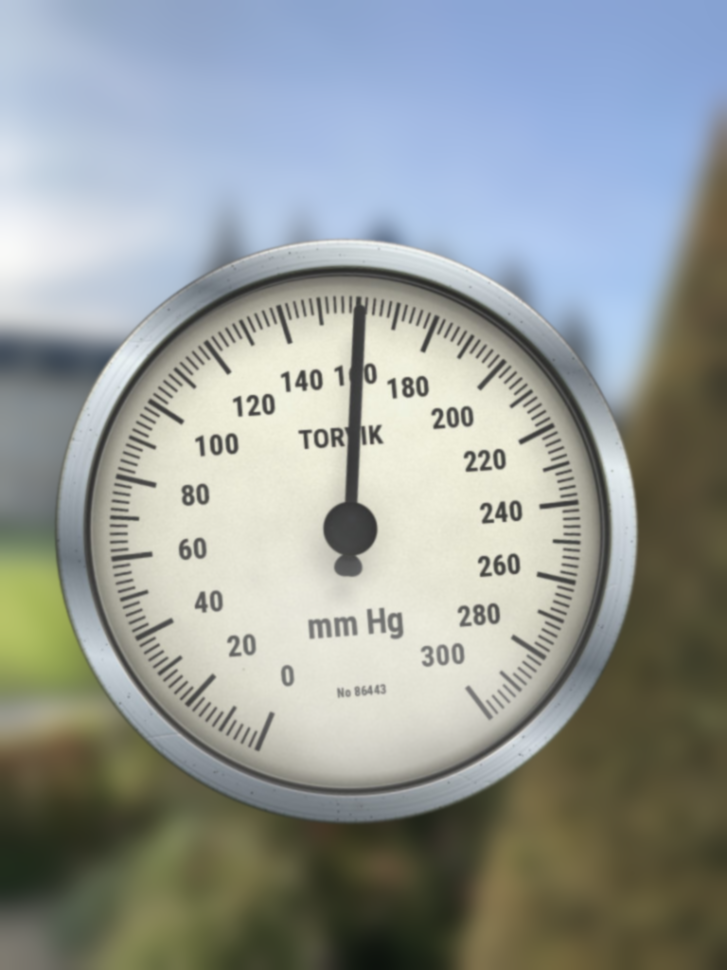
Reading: 160 mmHg
